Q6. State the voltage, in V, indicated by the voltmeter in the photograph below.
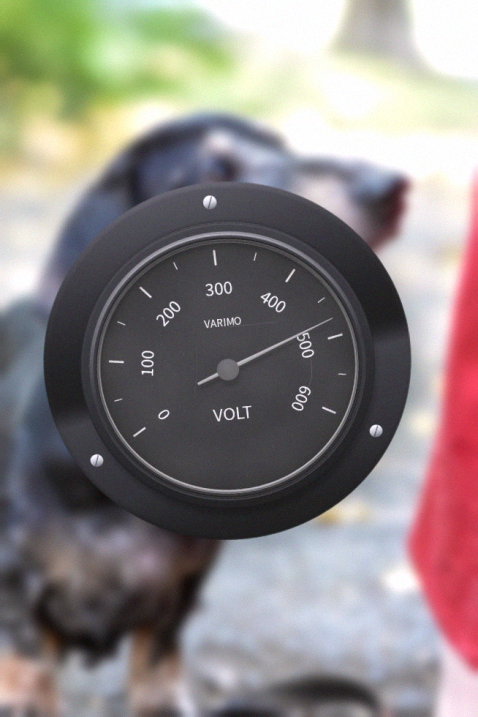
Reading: 475 V
